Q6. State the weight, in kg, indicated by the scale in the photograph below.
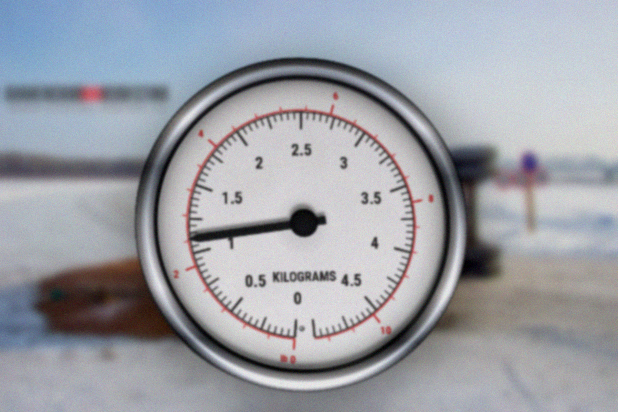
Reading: 1.1 kg
